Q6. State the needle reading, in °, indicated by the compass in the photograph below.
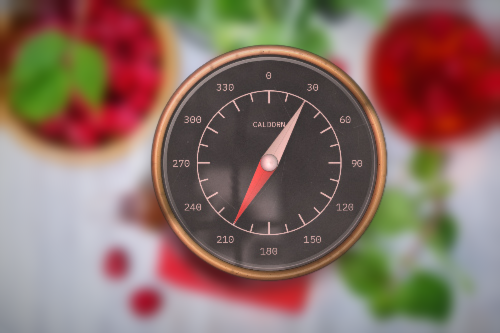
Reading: 210 °
